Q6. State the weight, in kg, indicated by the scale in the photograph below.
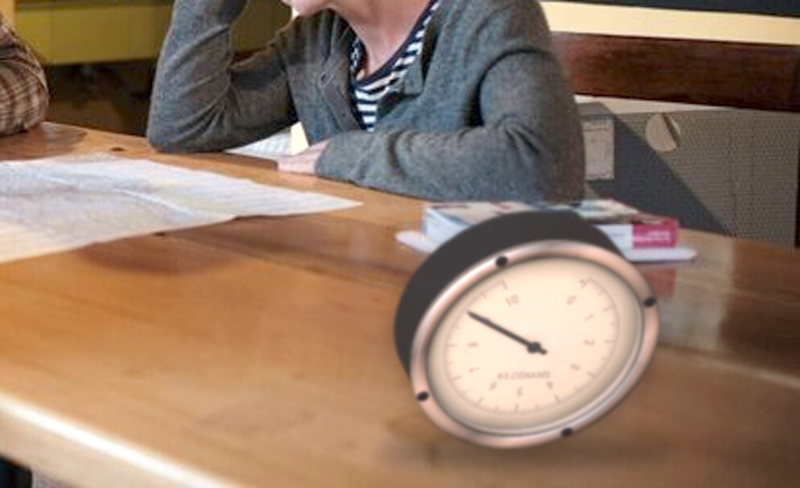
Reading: 9 kg
